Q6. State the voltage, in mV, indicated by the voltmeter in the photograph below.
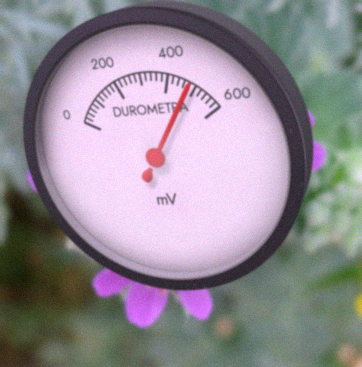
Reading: 480 mV
